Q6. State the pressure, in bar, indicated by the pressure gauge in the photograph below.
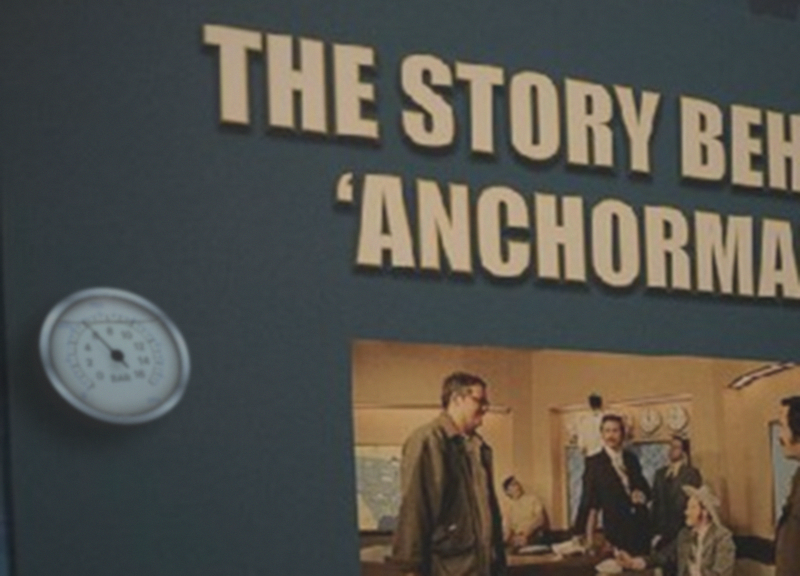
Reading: 6 bar
